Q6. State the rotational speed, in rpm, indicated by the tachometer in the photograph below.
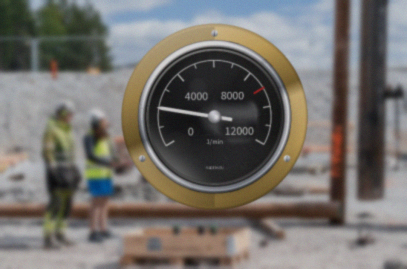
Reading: 2000 rpm
